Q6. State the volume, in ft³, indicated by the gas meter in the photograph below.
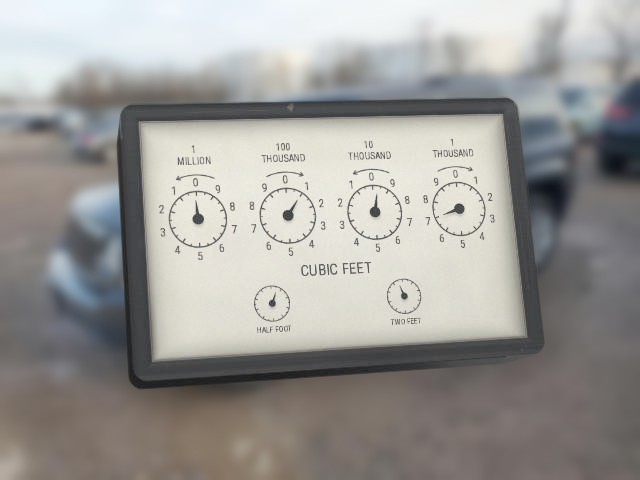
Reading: 9700 ft³
